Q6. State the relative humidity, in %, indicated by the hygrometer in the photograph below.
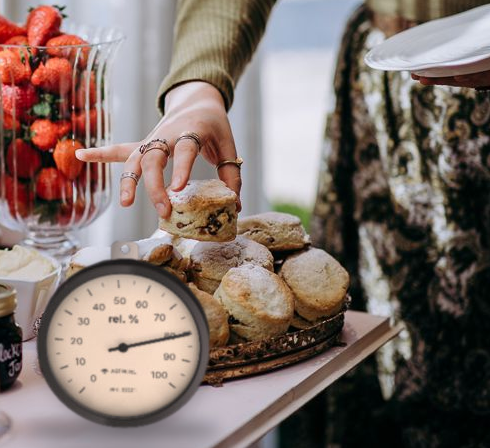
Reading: 80 %
